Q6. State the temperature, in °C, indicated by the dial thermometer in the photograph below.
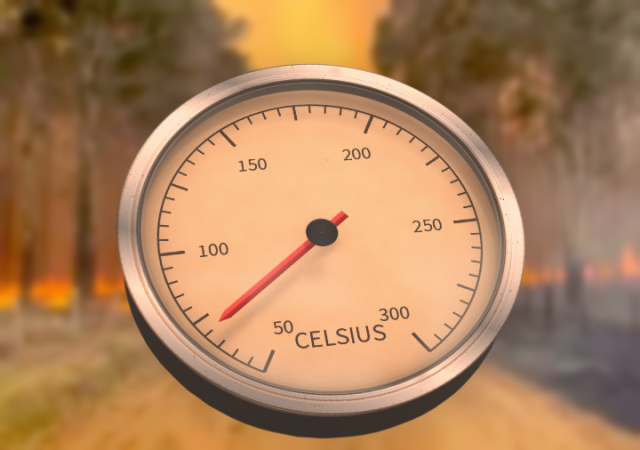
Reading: 70 °C
